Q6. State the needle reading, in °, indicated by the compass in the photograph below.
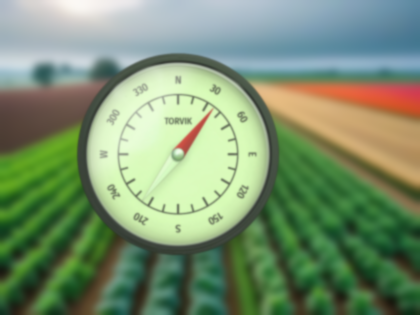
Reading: 37.5 °
